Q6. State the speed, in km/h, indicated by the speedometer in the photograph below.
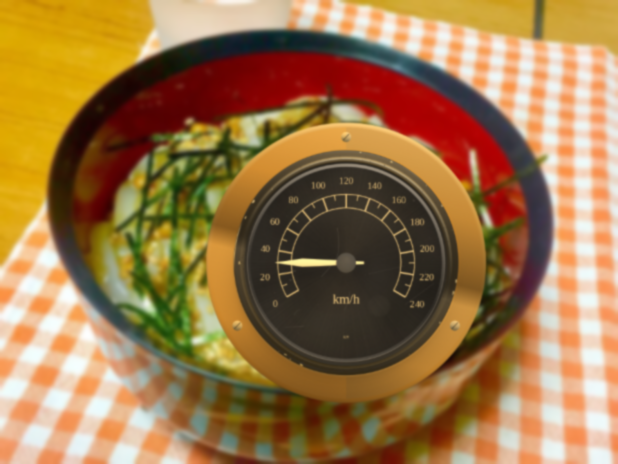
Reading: 30 km/h
